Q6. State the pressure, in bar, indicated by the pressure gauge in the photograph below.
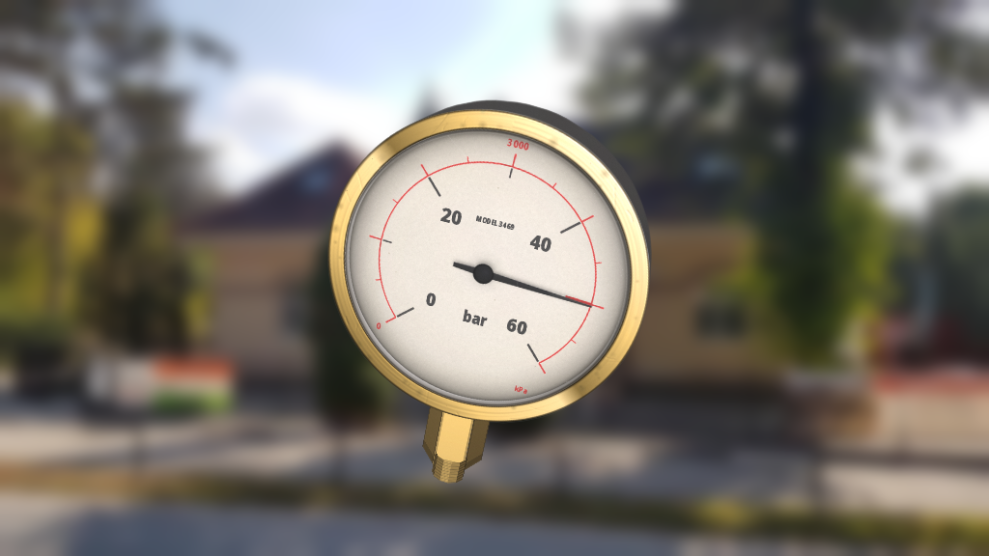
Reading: 50 bar
